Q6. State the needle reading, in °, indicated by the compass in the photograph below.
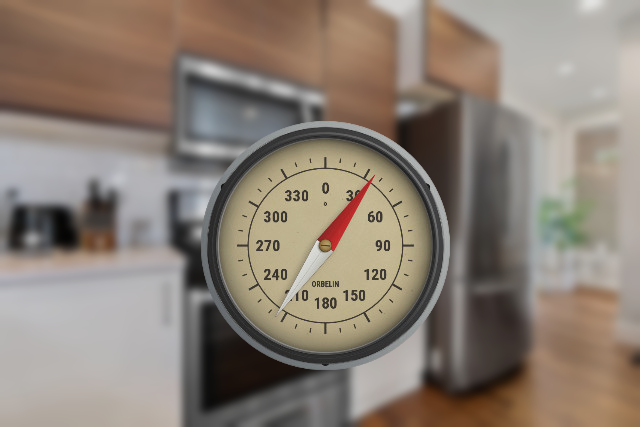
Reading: 35 °
